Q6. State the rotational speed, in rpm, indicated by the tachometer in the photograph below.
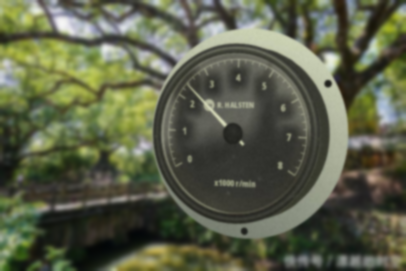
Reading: 2400 rpm
